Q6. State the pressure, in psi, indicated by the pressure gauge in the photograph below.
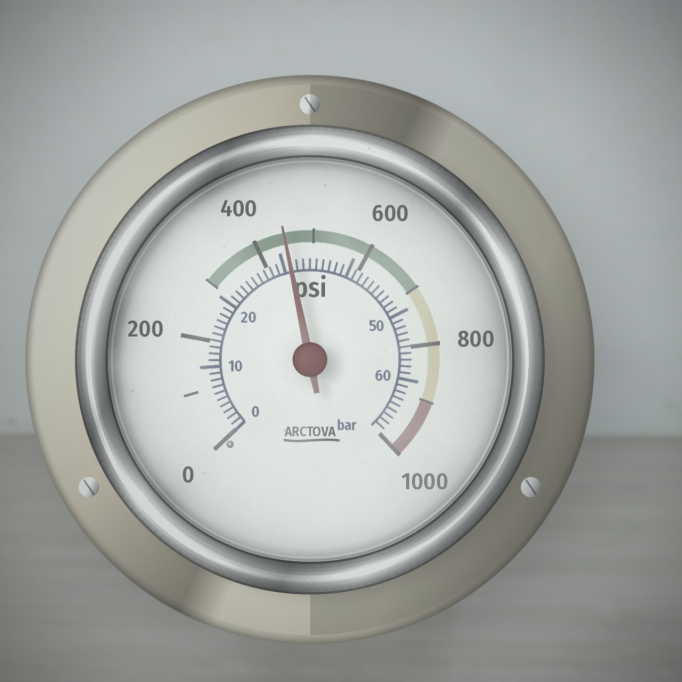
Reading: 450 psi
